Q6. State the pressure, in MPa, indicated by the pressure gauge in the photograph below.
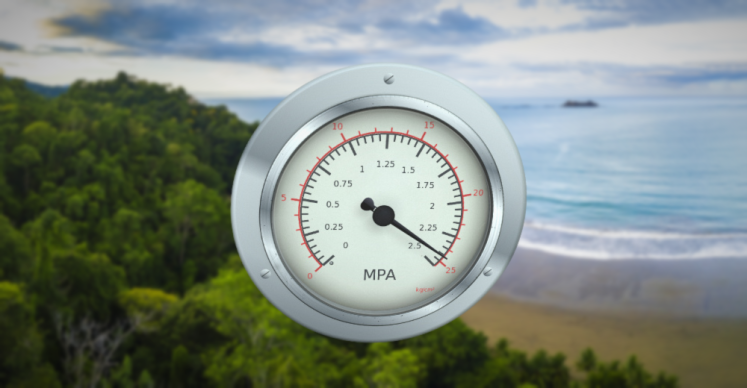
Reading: 2.4 MPa
